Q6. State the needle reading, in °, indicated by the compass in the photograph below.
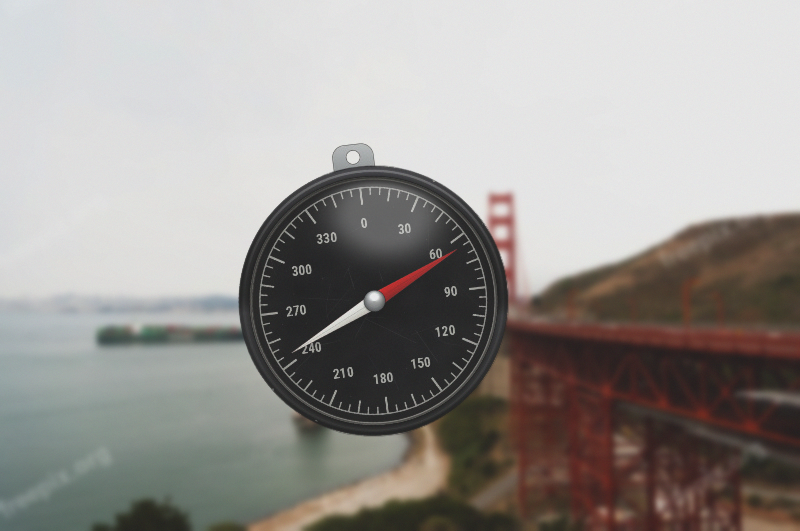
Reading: 65 °
